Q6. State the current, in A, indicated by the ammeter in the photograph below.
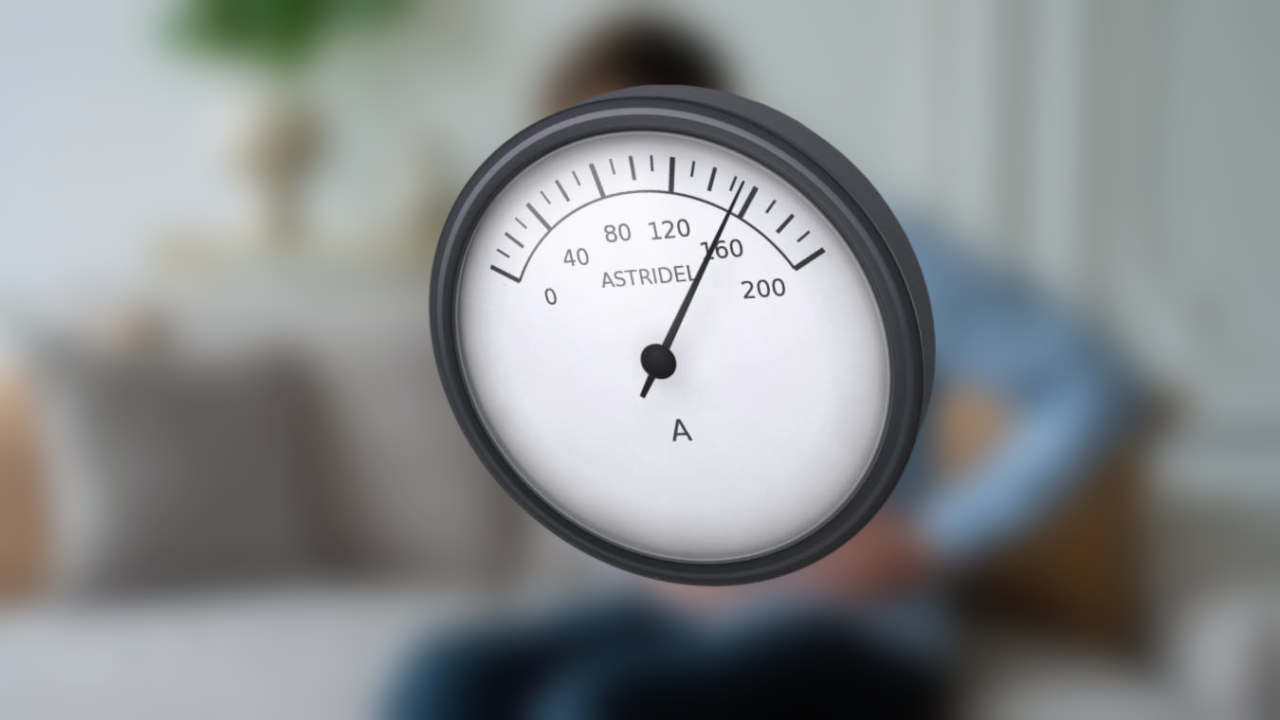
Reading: 155 A
